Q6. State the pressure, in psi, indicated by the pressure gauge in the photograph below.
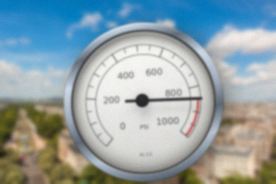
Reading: 850 psi
